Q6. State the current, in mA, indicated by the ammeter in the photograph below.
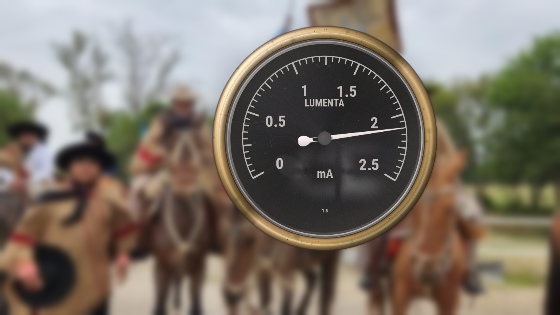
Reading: 2.1 mA
